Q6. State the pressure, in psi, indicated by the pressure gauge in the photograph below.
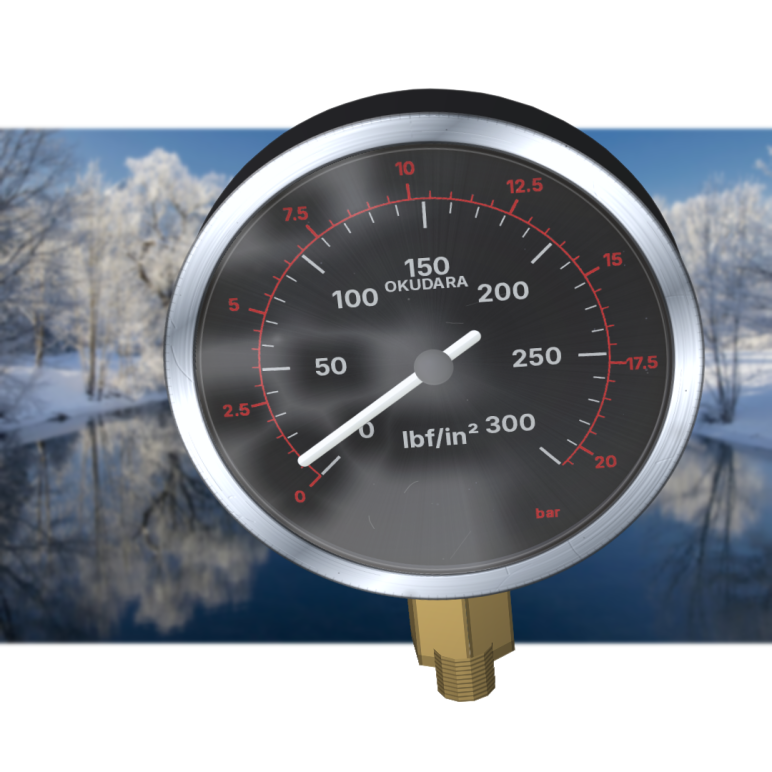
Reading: 10 psi
